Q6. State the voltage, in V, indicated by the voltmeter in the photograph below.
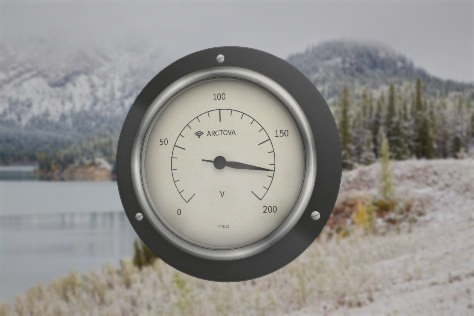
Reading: 175 V
